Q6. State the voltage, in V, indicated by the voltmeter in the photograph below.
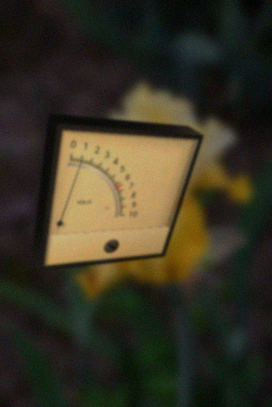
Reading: 1 V
